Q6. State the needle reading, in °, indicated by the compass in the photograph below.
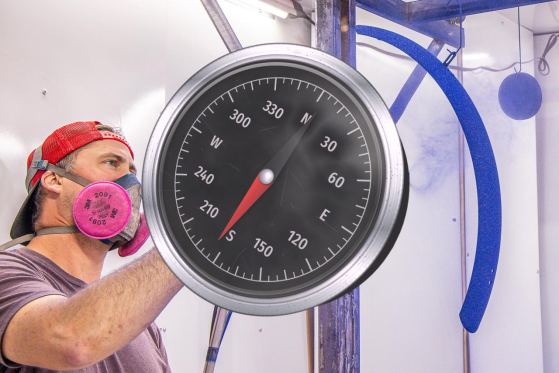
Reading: 185 °
